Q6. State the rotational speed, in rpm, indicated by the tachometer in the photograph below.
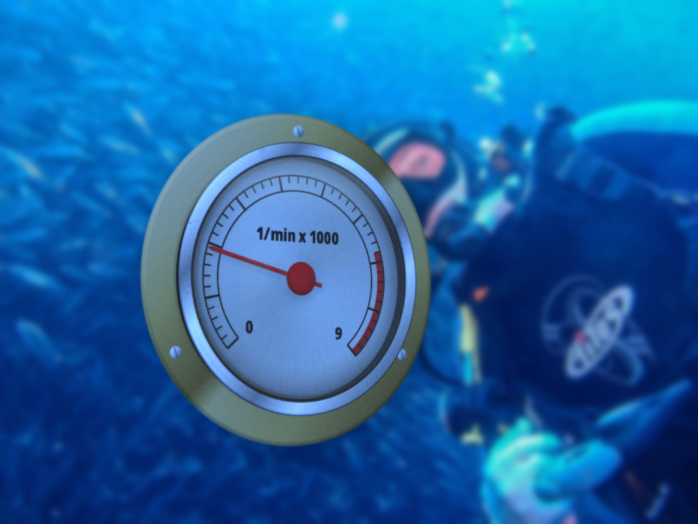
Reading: 1900 rpm
